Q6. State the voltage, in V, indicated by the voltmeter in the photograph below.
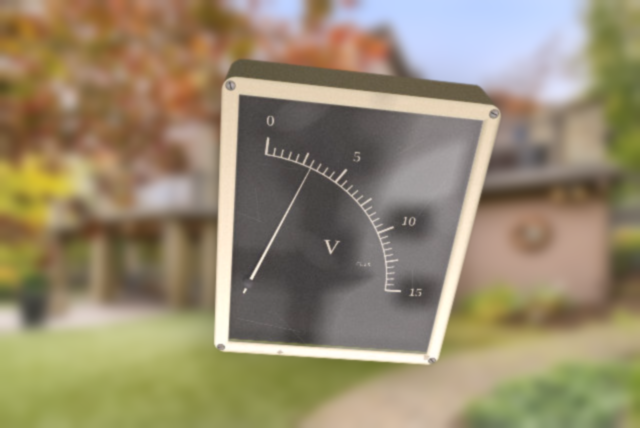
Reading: 3 V
